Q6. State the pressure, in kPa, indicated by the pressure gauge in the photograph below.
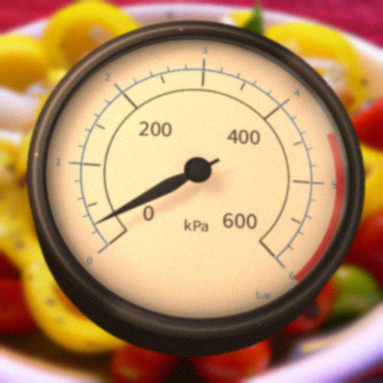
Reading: 25 kPa
